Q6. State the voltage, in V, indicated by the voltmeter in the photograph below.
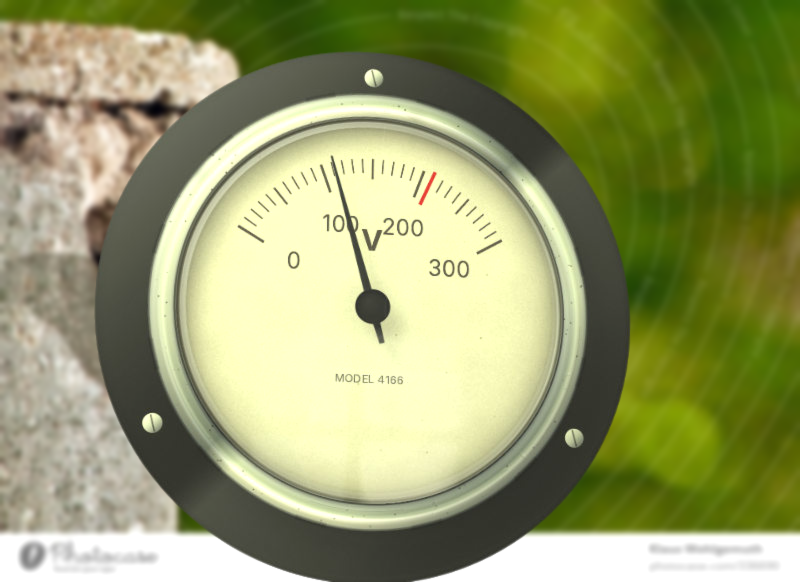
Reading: 110 V
